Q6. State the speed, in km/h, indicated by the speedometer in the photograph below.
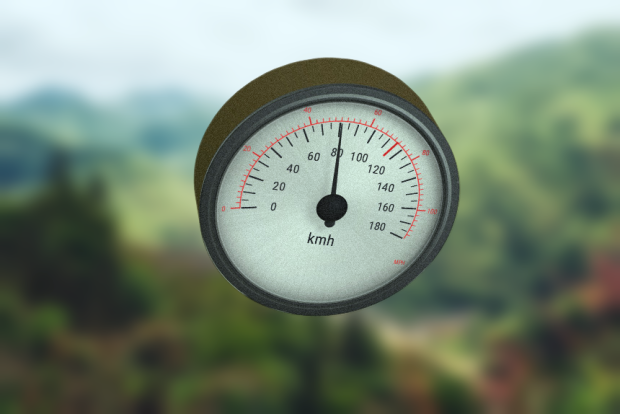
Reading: 80 km/h
